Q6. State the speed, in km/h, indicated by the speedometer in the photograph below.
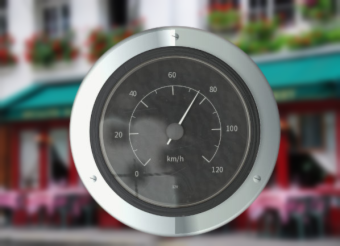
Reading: 75 km/h
